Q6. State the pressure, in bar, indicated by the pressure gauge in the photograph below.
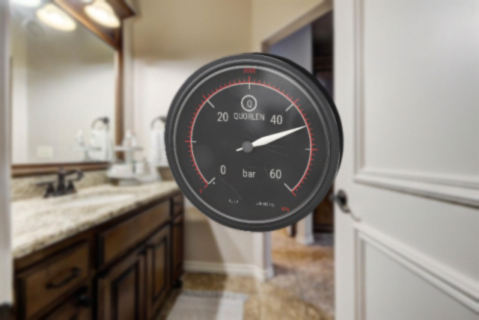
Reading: 45 bar
